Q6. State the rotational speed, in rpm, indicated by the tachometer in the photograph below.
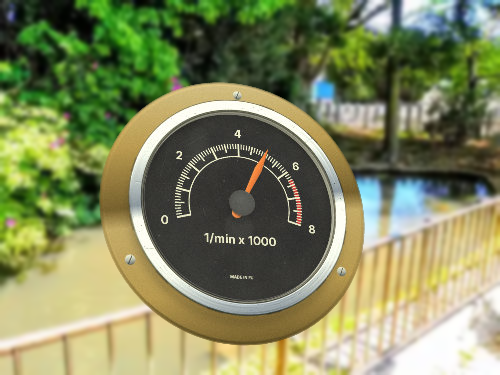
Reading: 5000 rpm
